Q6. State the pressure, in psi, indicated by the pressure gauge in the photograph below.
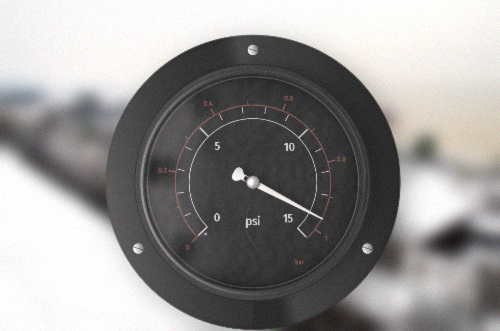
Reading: 14 psi
